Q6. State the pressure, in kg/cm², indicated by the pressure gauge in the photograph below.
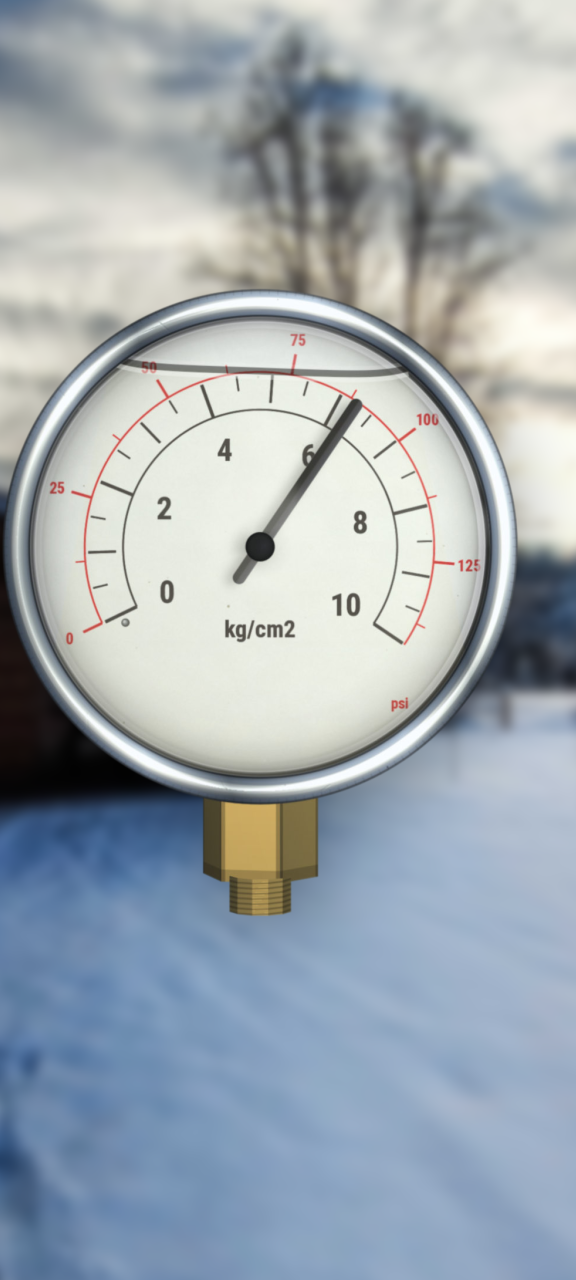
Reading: 6.25 kg/cm²
